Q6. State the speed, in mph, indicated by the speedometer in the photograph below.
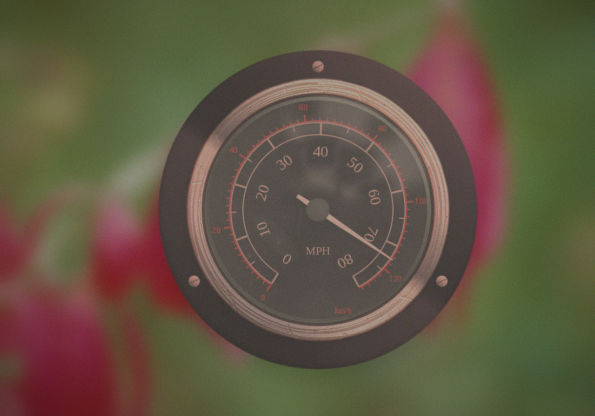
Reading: 72.5 mph
